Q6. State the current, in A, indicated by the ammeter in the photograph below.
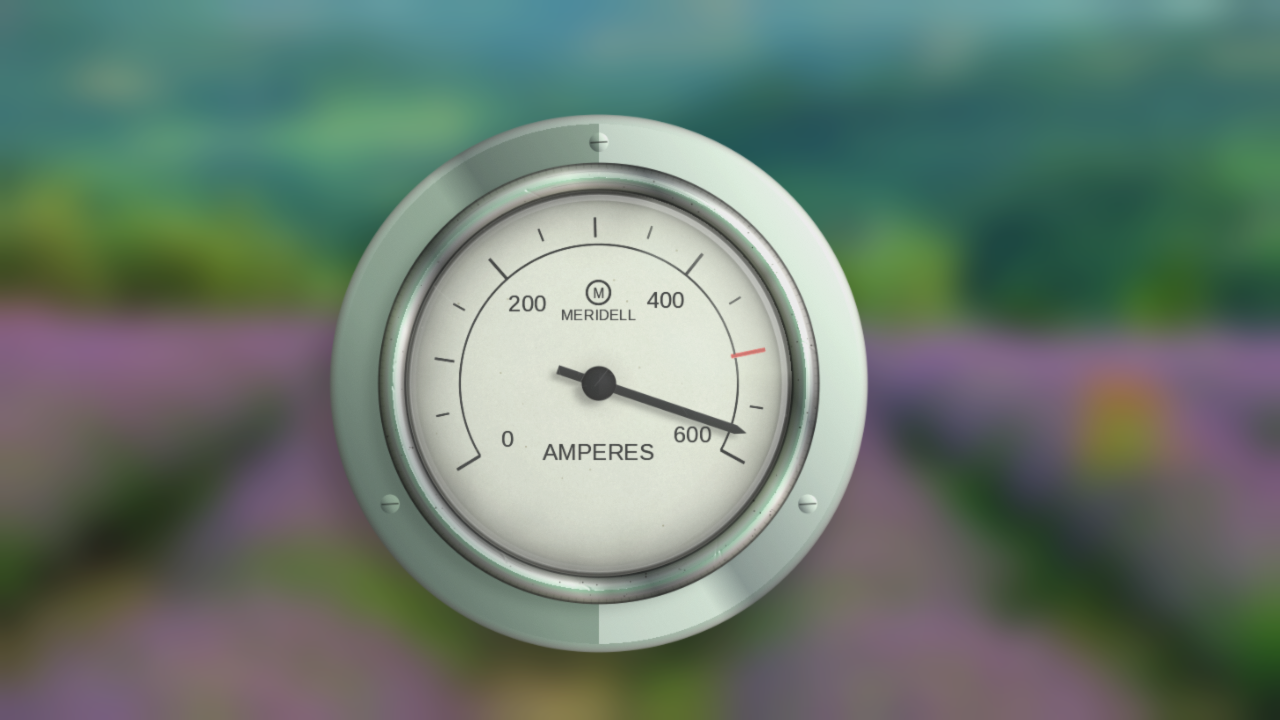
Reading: 575 A
